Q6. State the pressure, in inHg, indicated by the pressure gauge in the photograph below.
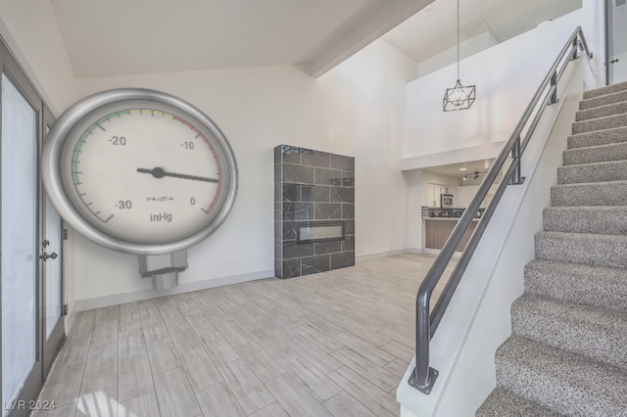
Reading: -4 inHg
